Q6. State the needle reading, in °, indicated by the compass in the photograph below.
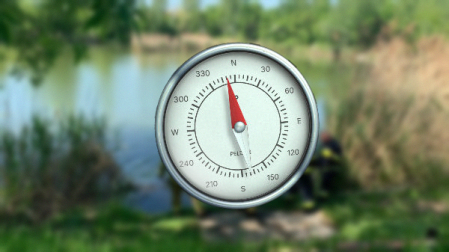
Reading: 350 °
